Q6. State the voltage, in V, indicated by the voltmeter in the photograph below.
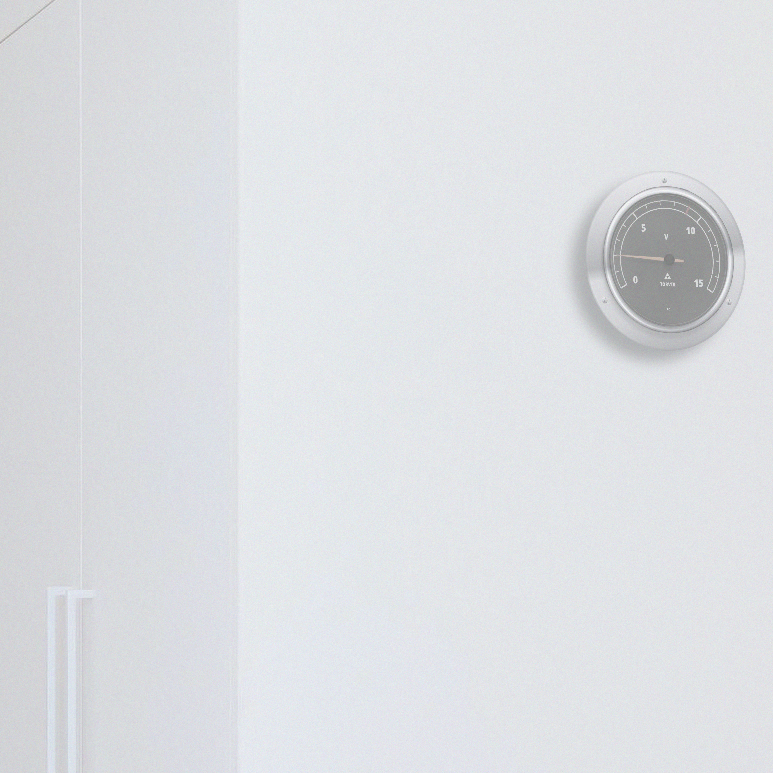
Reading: 2 V
